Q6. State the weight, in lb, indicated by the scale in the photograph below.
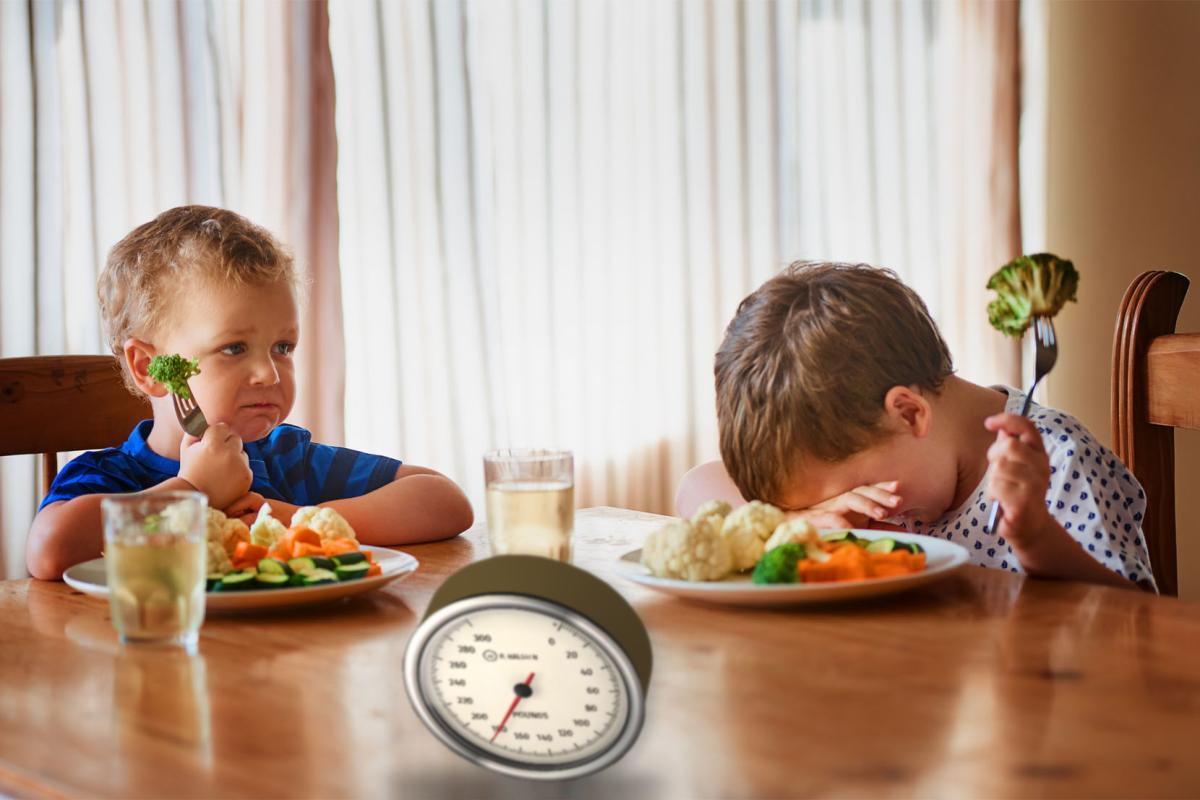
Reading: 180 lb
